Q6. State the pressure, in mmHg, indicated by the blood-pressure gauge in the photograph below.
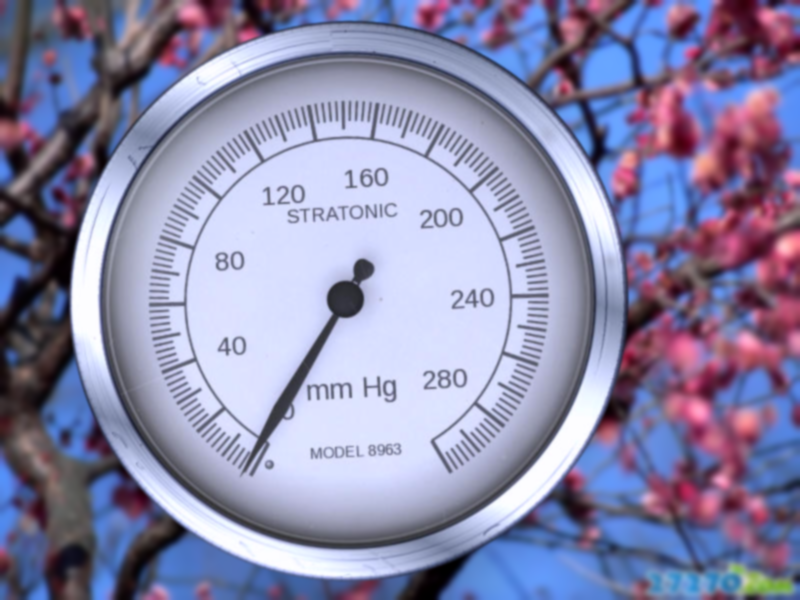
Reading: 2 mmHg
